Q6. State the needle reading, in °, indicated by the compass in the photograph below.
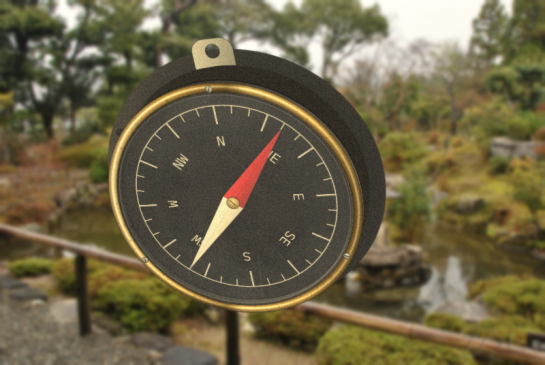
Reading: 40 °
